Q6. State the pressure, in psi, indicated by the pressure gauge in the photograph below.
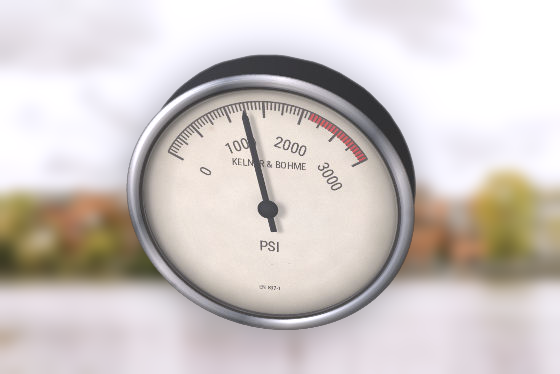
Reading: 1250 psi
